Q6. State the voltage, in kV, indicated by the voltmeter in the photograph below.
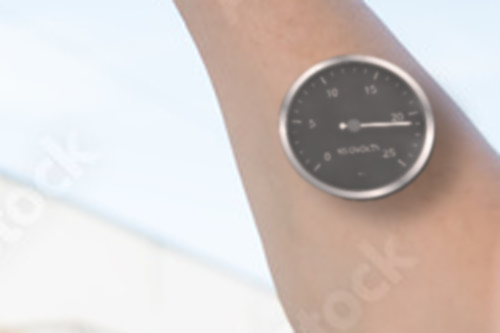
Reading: 21 kV
